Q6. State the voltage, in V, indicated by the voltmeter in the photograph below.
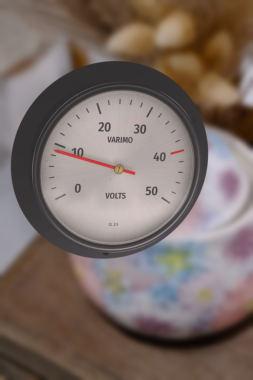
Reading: 9 V
